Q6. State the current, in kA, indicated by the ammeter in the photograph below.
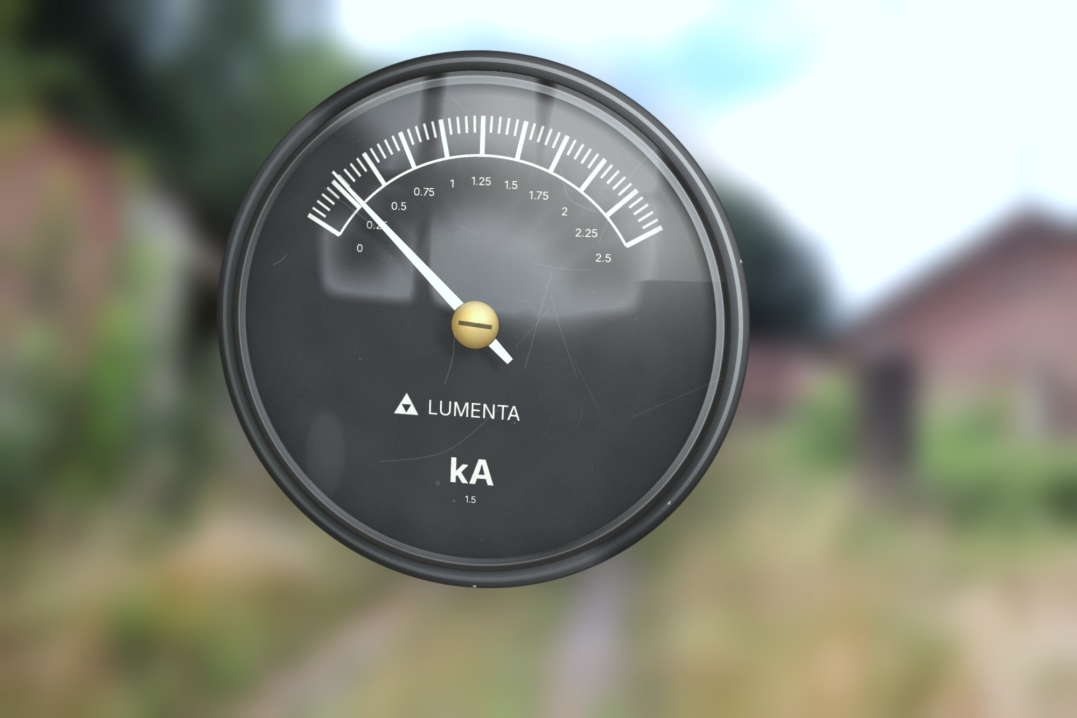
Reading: 0.3 kA
